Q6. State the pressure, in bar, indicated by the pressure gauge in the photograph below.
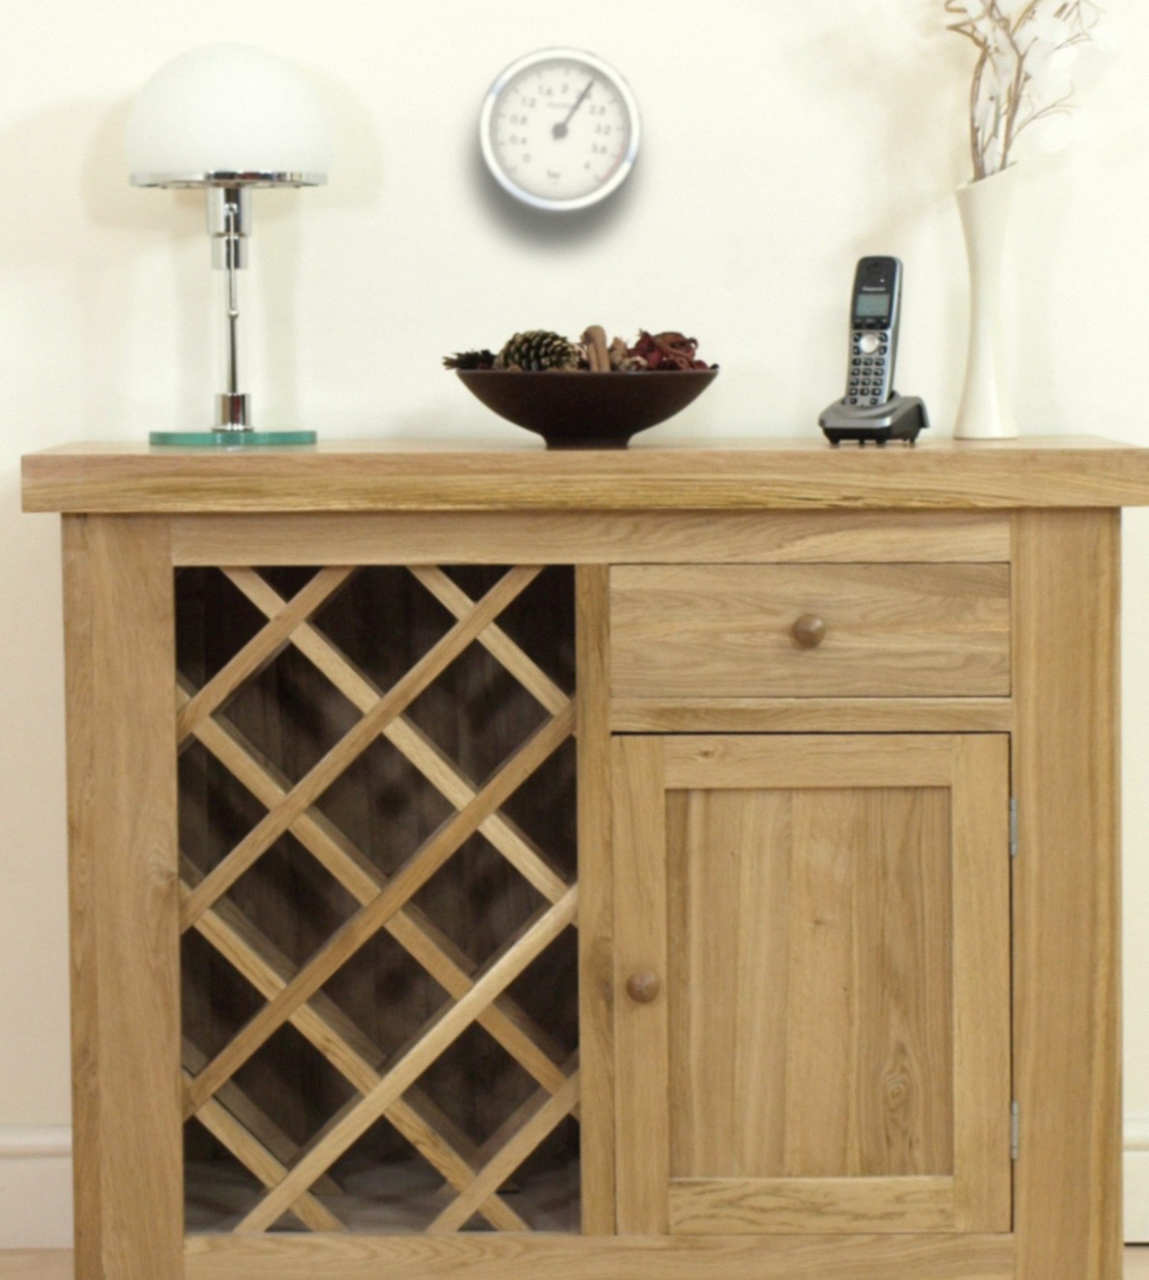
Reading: 2.4 bar
